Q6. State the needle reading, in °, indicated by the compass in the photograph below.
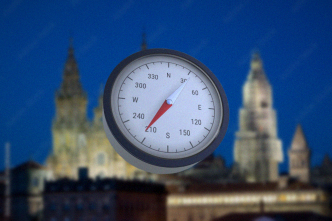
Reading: 215 °
